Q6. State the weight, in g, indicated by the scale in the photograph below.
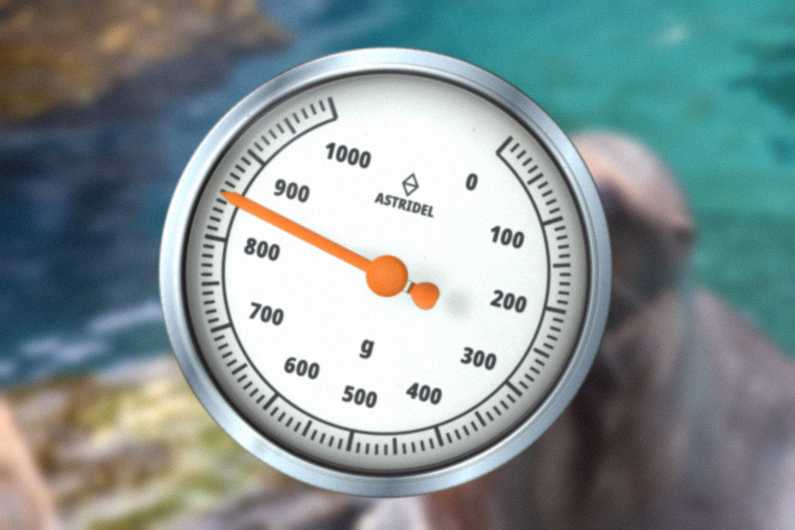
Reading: 850 g
